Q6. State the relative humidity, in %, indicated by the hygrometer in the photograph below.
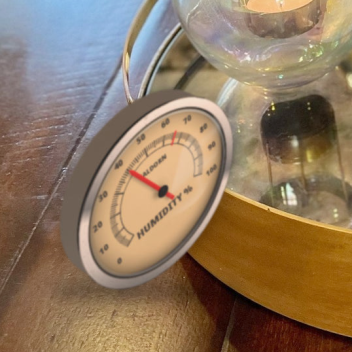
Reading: 40 %
